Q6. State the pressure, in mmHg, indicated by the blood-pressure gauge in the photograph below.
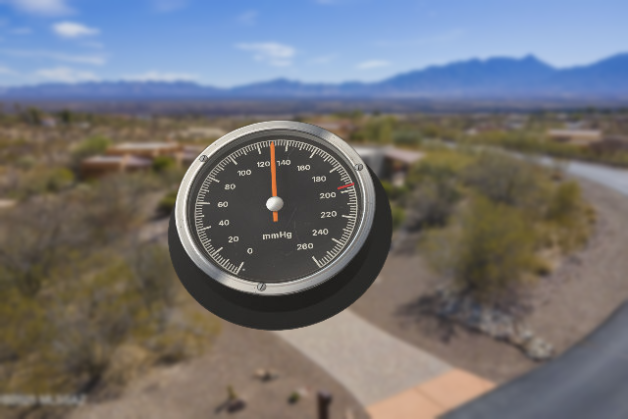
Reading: 130 mmHg
